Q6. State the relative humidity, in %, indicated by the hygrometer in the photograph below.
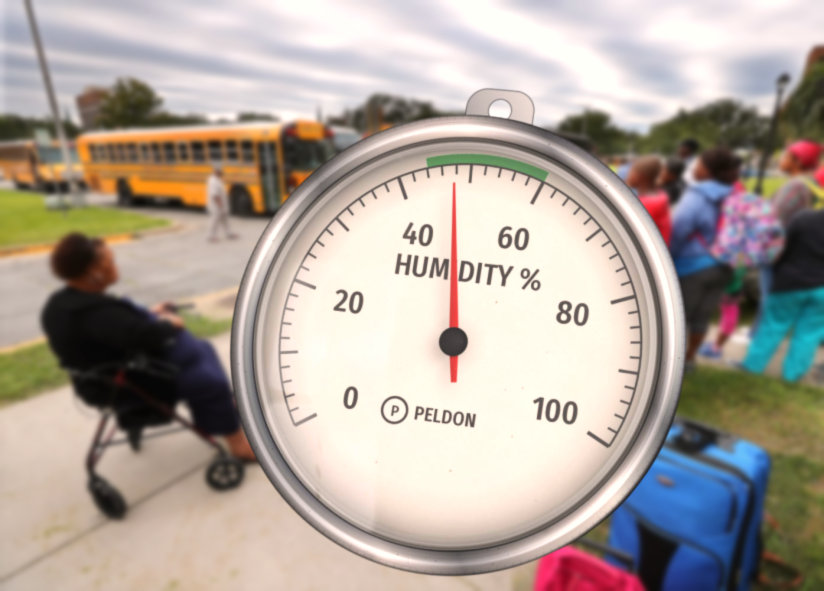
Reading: 48 %
